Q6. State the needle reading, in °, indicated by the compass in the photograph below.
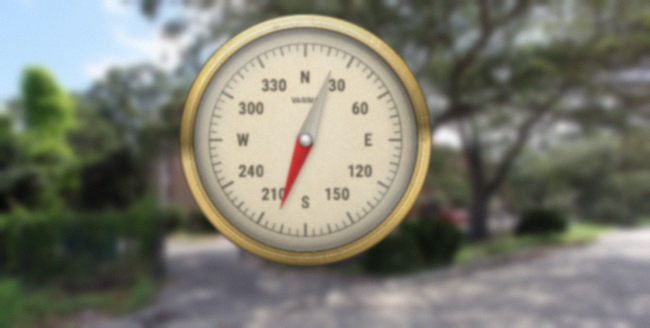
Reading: 200 °
